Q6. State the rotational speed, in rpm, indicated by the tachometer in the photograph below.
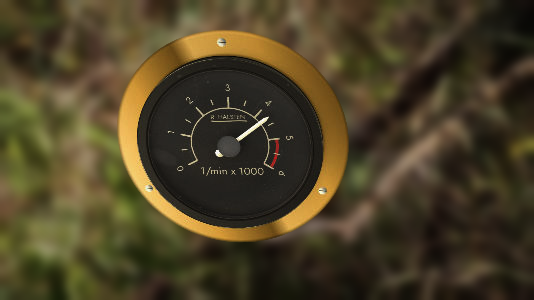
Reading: 4250 rpm
